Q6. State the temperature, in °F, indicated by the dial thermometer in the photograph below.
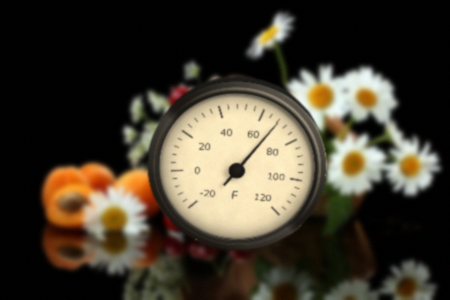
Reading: 68 °F
